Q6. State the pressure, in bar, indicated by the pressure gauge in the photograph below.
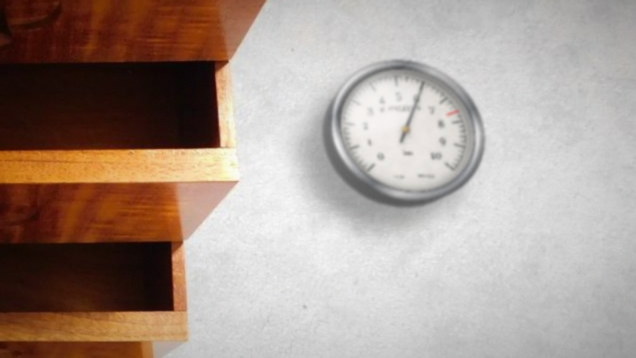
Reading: 6 bar
